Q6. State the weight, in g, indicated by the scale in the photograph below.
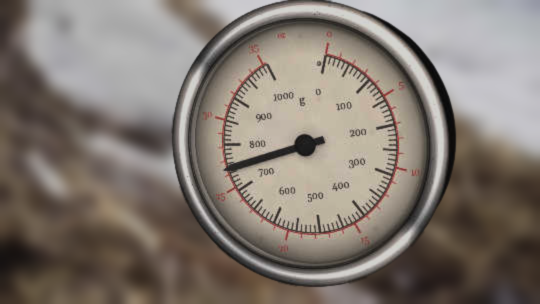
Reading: 750 g
